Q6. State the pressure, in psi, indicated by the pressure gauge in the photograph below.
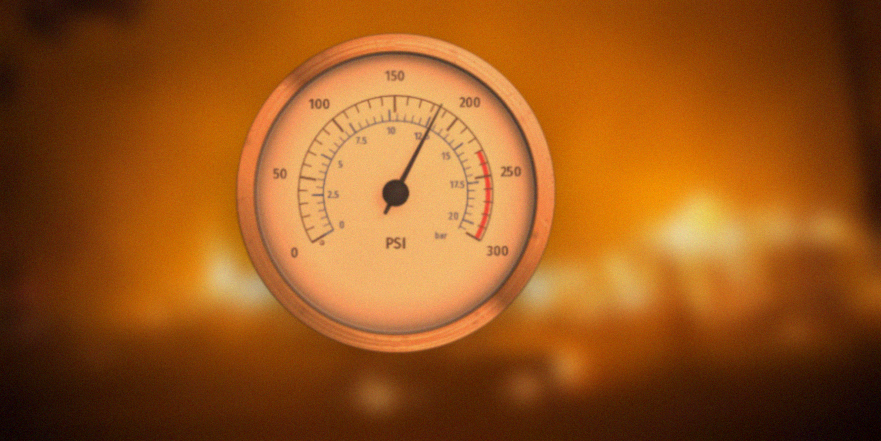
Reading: 185 psi
